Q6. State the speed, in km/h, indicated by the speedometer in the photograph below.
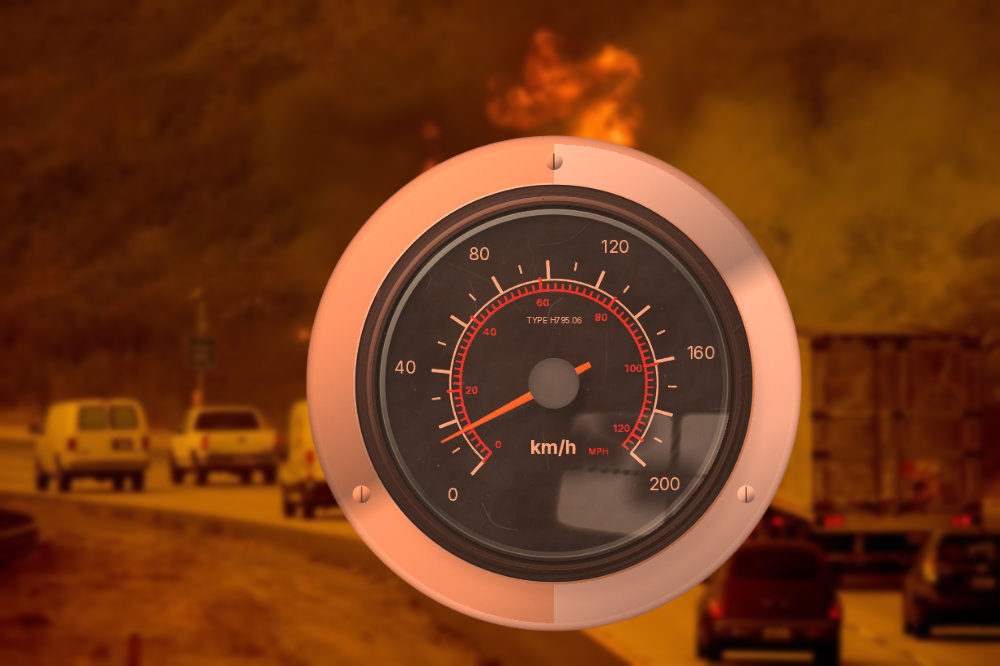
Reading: 15 km/h
